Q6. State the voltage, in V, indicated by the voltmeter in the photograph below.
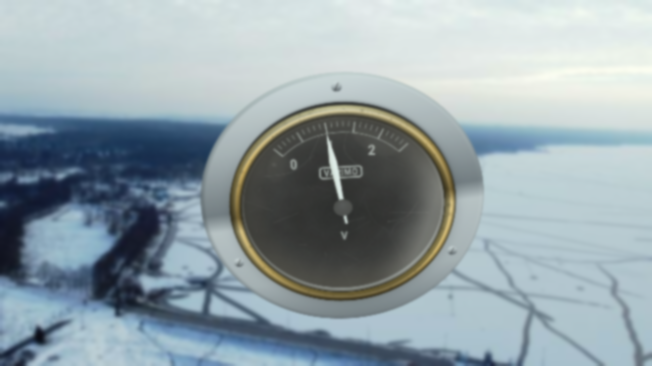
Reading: 1 V
